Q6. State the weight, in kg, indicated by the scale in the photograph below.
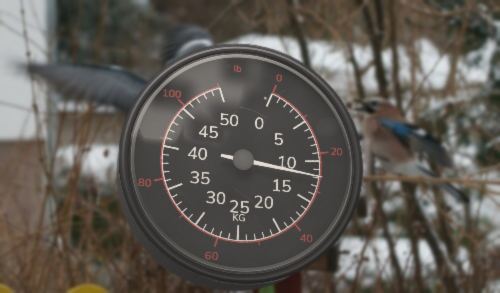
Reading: 12 kg
